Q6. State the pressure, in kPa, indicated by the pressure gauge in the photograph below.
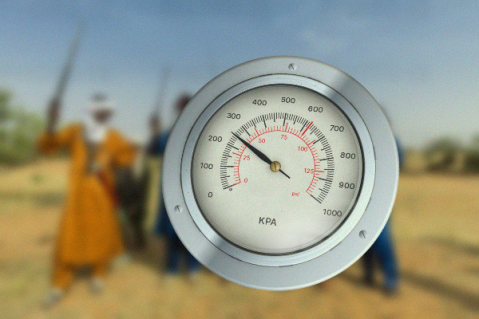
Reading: 250 kPa
